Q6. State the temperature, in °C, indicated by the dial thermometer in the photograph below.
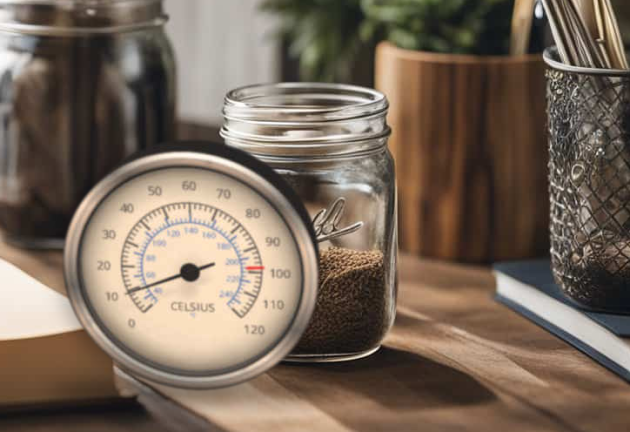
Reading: 10 °C
